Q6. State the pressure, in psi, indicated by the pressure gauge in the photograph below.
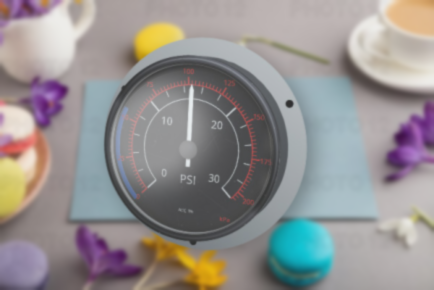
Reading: 15 psi
